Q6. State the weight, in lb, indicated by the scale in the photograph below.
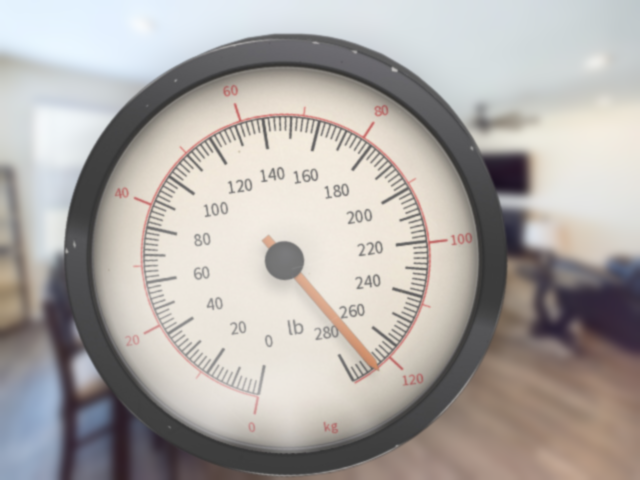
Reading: 270 lb
